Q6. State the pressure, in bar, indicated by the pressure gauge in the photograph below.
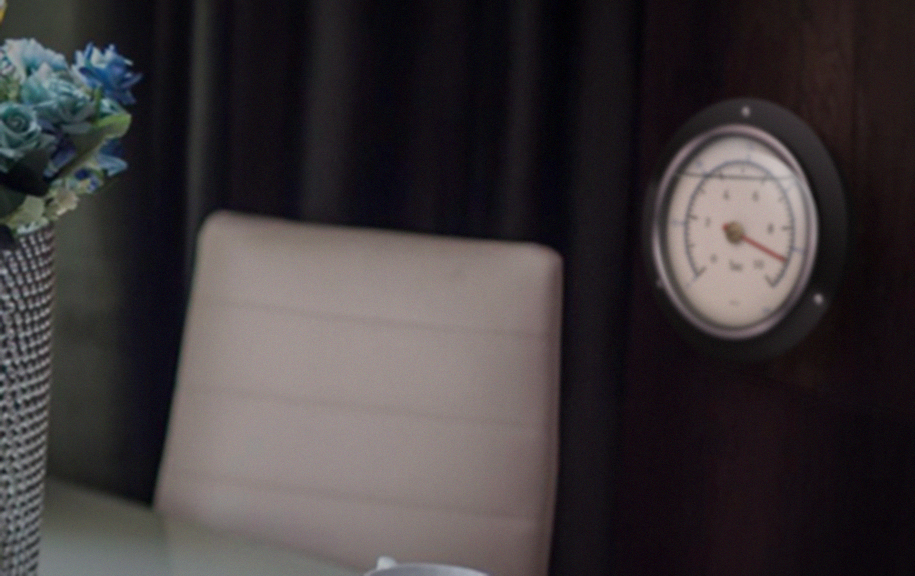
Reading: 9 bar
